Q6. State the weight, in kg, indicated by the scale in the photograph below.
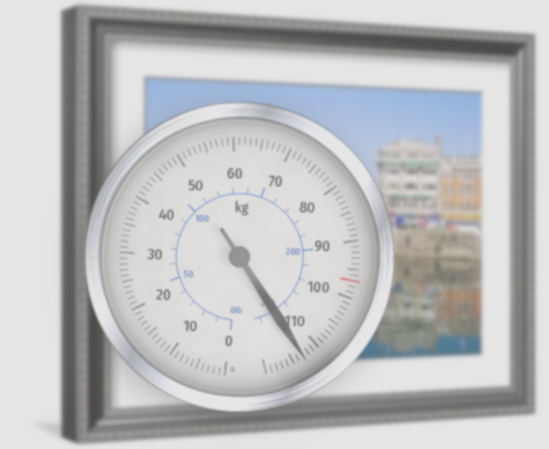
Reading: 113 kg
